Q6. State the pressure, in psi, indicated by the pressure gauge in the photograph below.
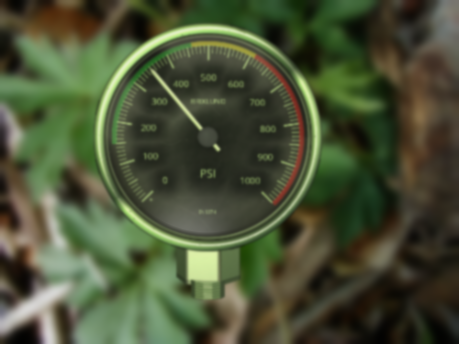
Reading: 350 psi
